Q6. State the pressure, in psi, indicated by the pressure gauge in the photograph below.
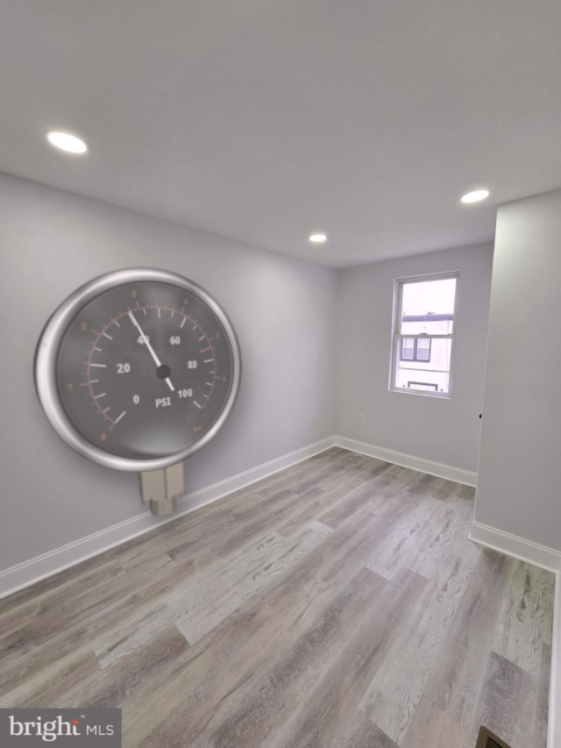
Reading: 40 psi
